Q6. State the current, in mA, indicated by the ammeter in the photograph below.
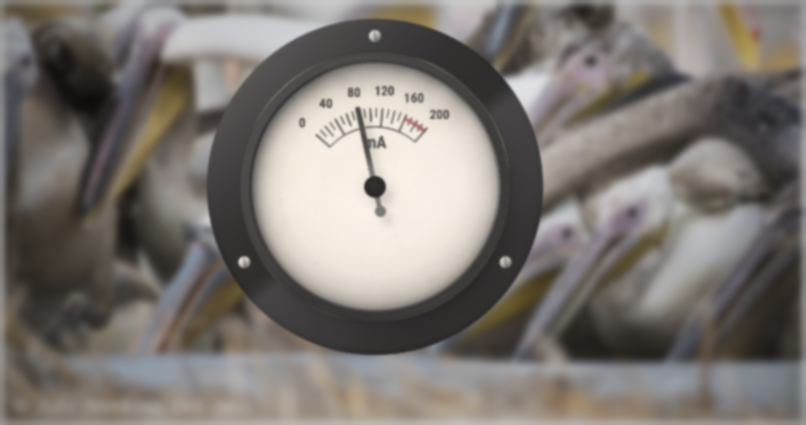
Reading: 80 mA
